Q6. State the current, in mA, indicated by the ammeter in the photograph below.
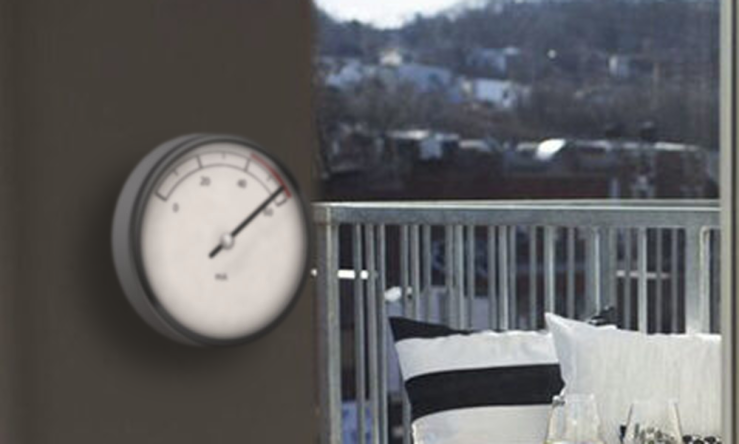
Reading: 55 mA
